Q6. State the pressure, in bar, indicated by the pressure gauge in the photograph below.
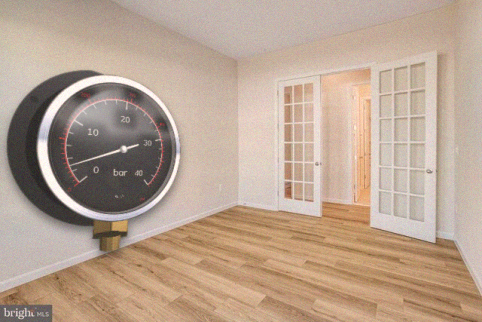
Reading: 3 bar
